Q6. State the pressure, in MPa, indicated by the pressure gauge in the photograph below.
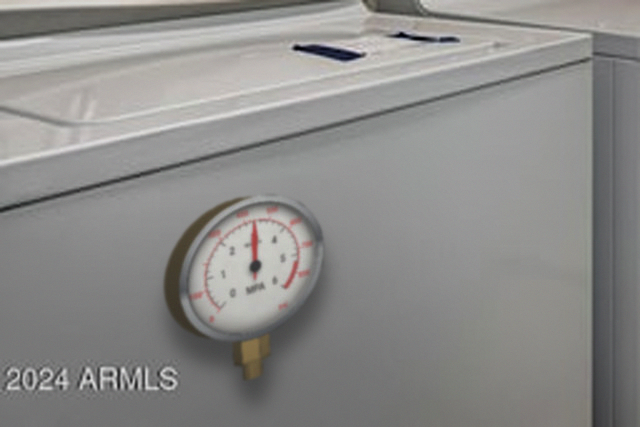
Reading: 3 MPa
